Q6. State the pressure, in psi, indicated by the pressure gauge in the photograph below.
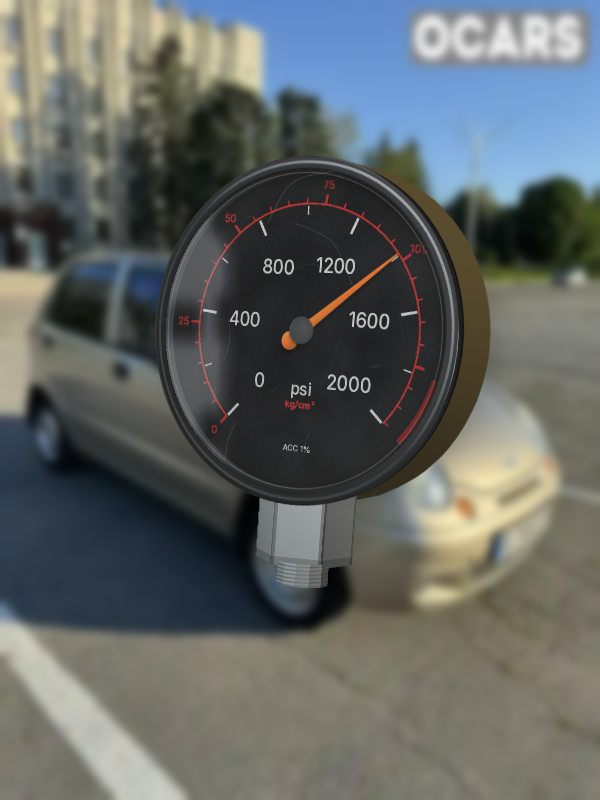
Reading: 1400 psi
